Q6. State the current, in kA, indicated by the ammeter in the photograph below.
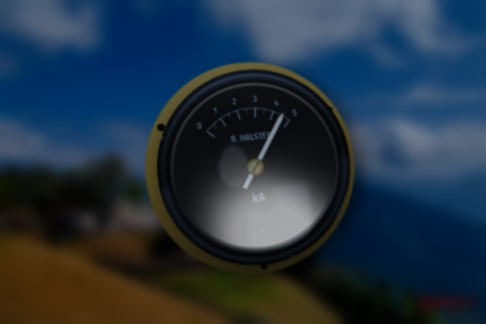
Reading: 4.5 kA
